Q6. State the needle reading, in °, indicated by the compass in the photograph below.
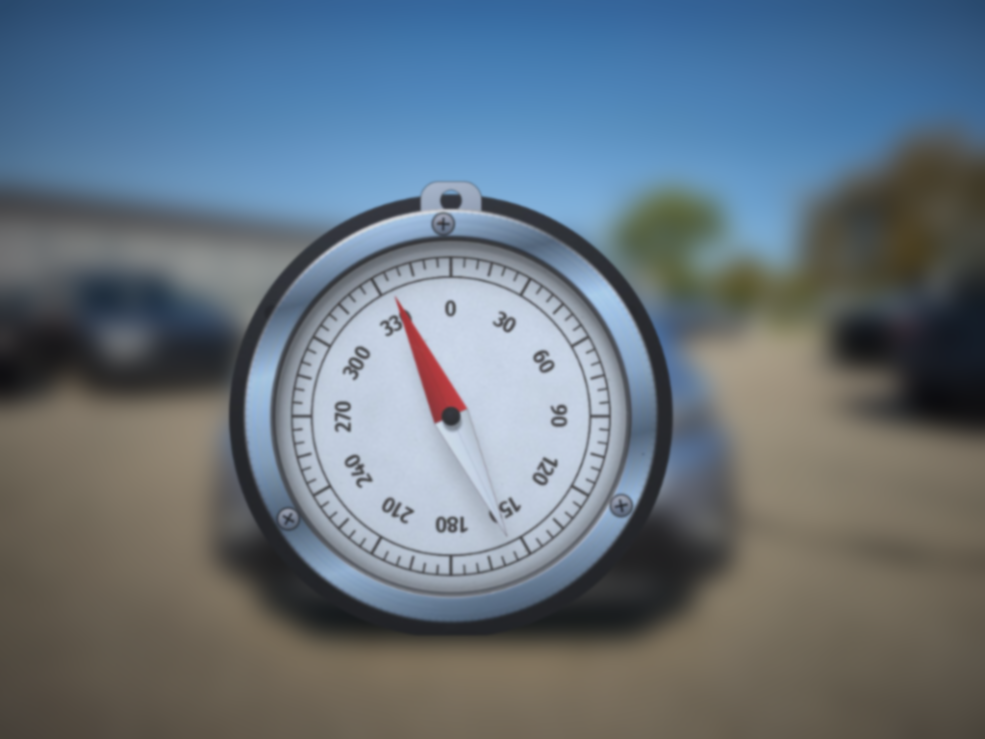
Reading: 335 °
